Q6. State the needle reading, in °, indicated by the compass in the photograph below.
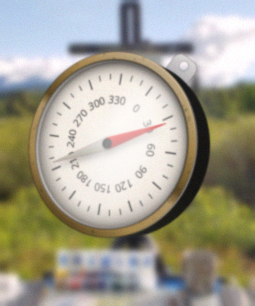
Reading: 35 °
